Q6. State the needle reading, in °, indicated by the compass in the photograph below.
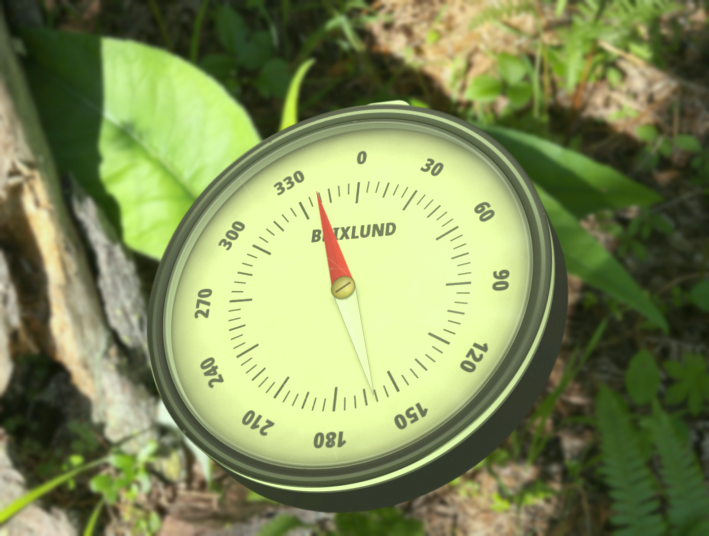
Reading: 340 °
